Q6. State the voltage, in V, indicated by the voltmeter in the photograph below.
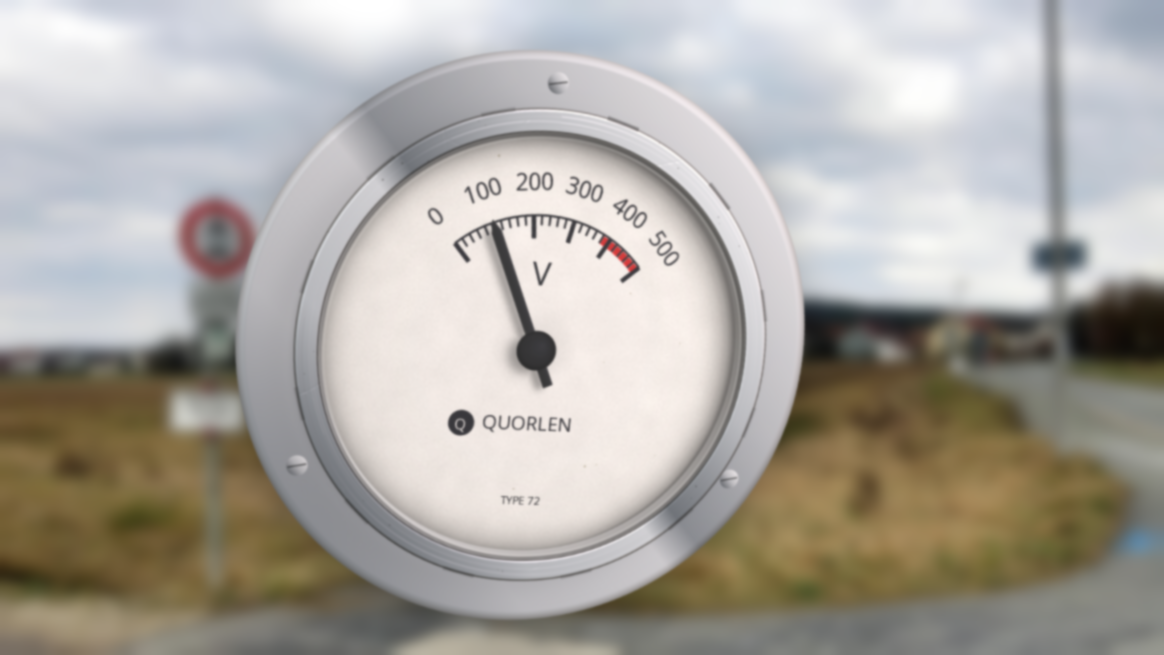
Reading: 100 V
